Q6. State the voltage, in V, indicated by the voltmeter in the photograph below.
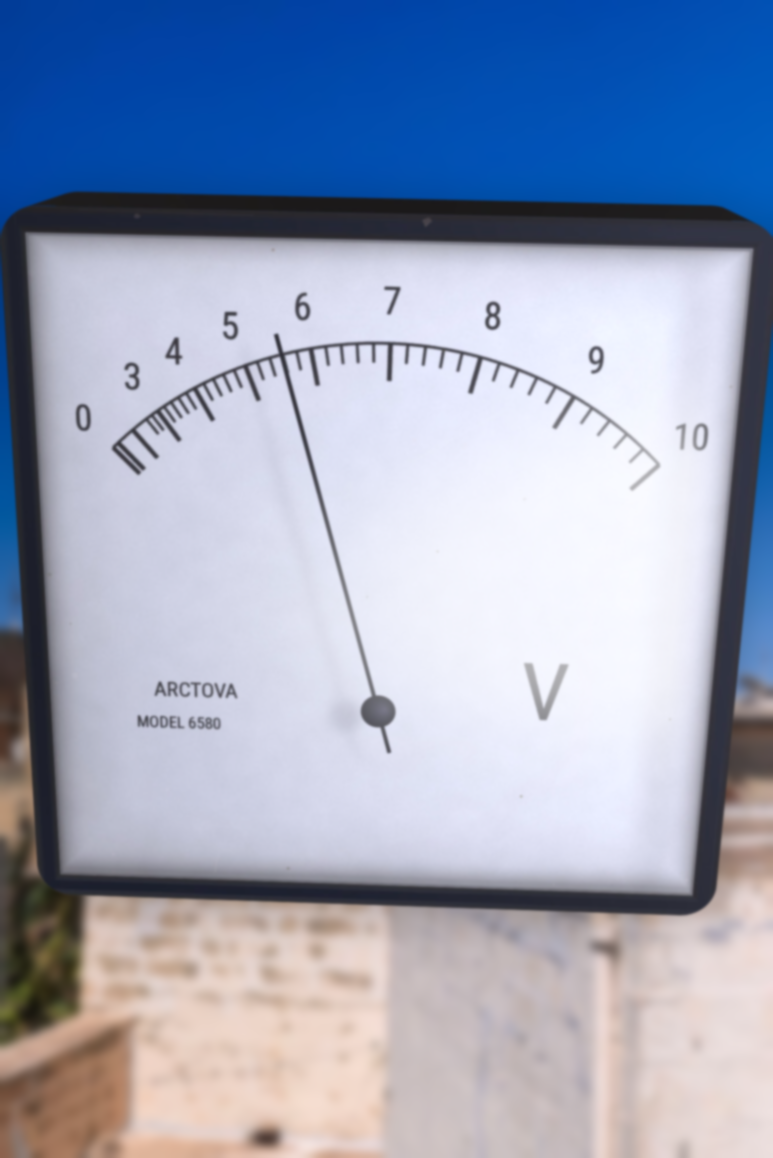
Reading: 5.6 V
